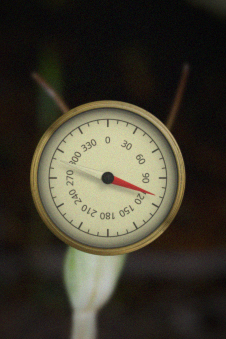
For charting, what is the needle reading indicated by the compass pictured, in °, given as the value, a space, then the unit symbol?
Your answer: 110 °
